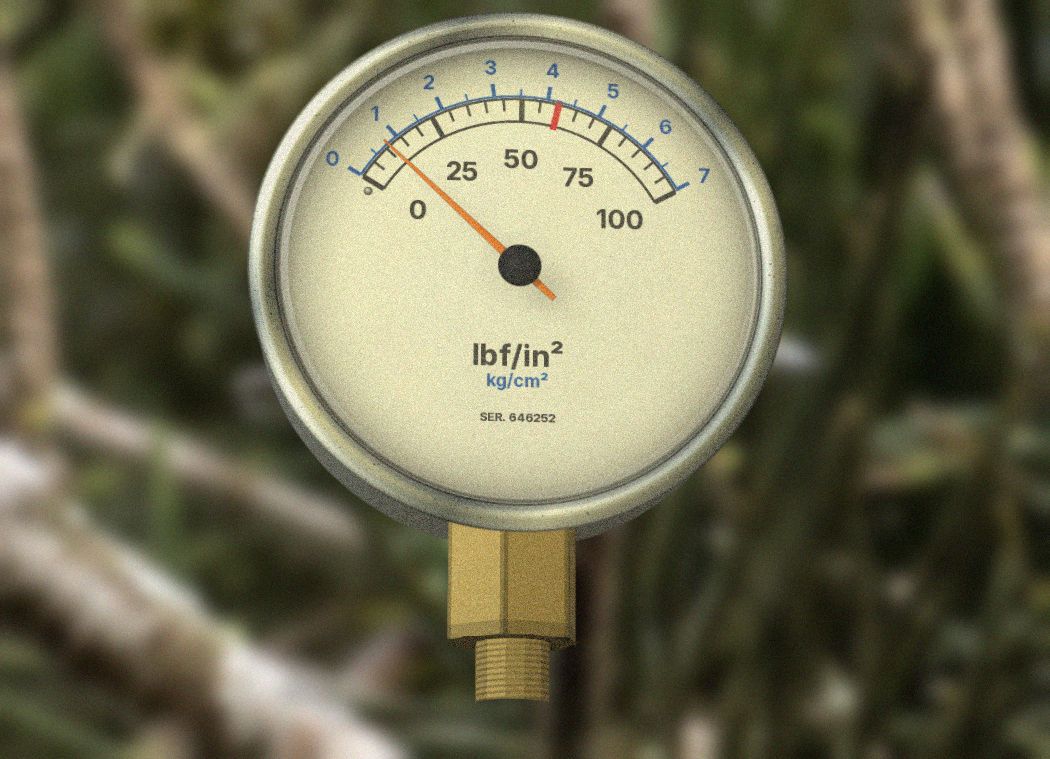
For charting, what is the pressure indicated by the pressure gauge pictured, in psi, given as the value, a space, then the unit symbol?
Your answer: 10 psi
